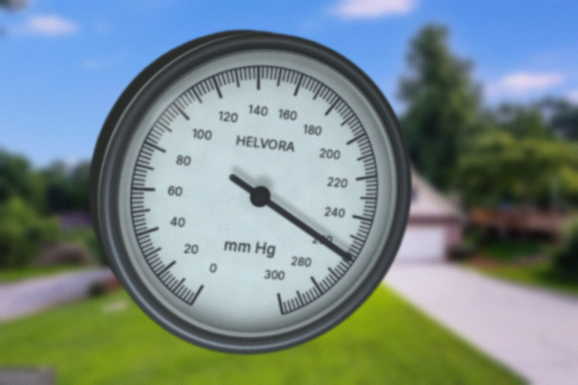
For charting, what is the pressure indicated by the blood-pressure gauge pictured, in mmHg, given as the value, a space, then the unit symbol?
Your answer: 260 mmHg
